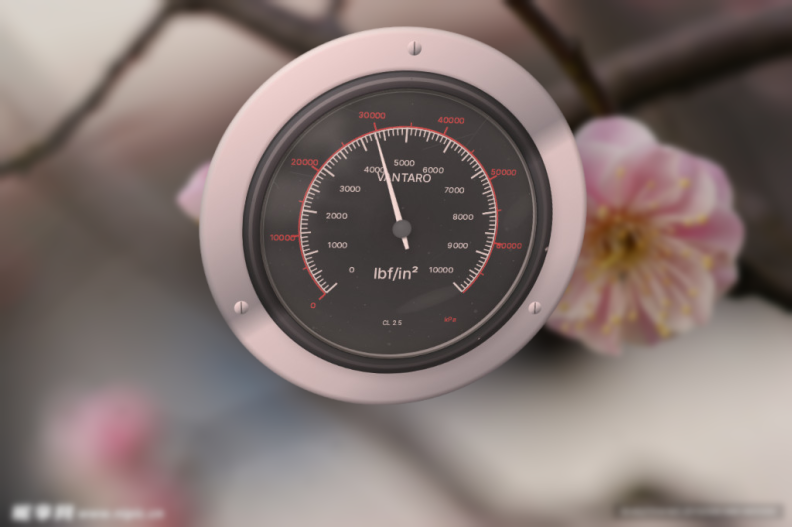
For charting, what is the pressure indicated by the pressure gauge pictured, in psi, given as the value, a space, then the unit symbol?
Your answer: 4300 psi
